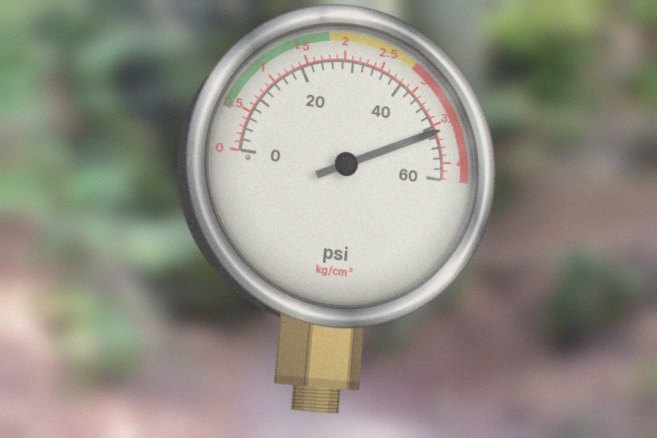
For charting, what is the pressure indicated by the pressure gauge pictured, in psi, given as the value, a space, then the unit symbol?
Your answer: 51 psi
